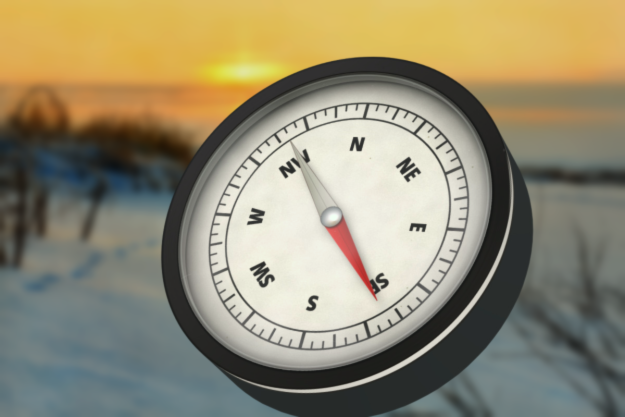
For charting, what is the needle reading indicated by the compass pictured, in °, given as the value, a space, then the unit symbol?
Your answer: 140 °
